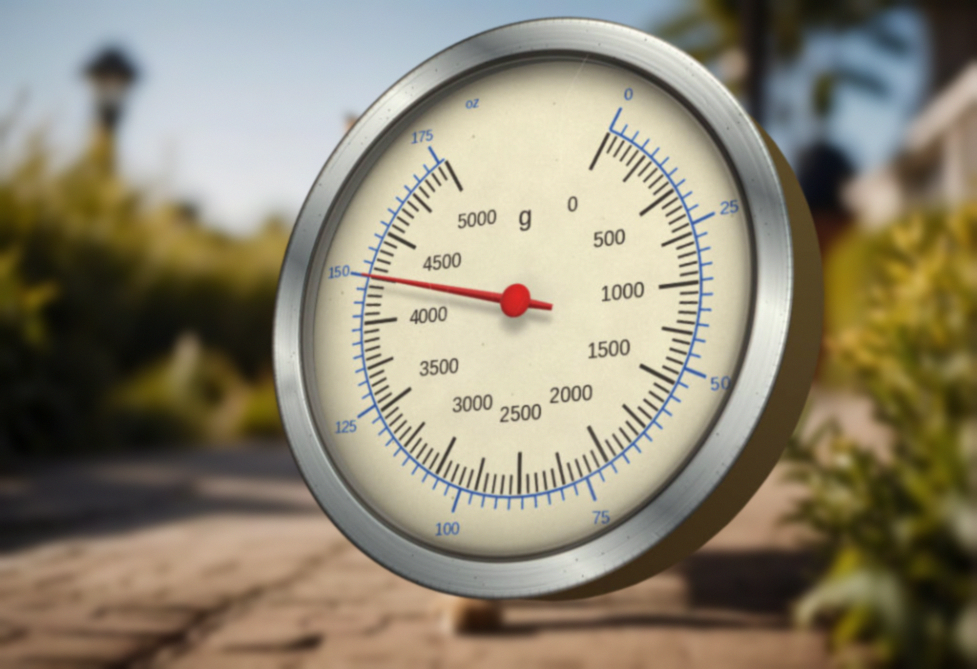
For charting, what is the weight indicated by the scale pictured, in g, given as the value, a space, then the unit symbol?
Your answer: 4250 g
